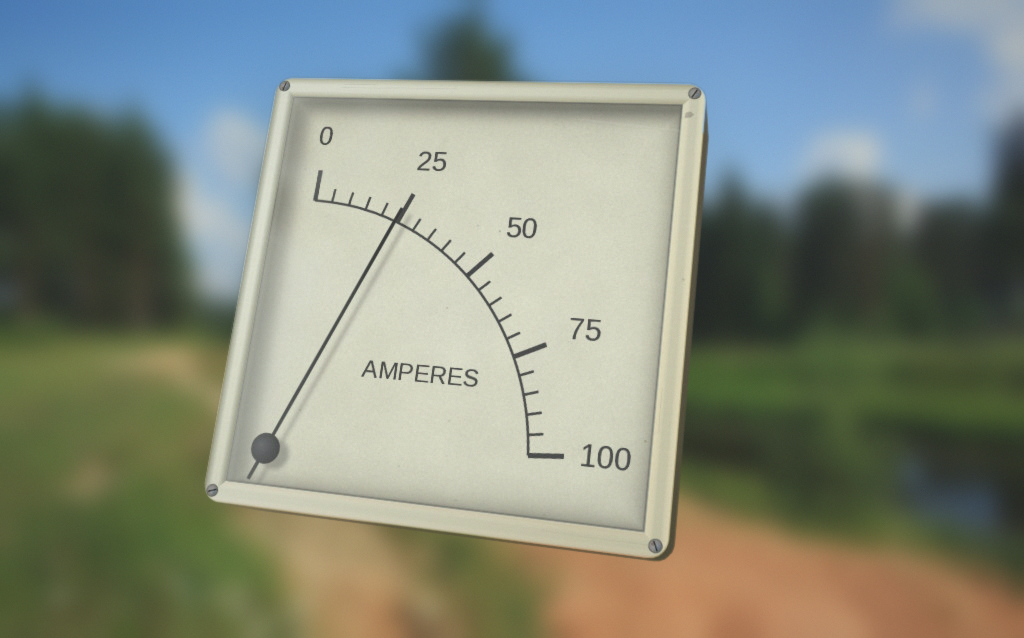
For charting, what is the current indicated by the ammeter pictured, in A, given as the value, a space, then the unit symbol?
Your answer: 25 A
